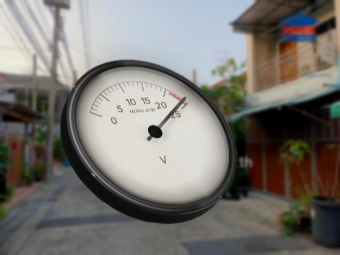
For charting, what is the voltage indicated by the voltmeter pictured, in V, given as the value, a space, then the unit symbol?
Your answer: 24 V
